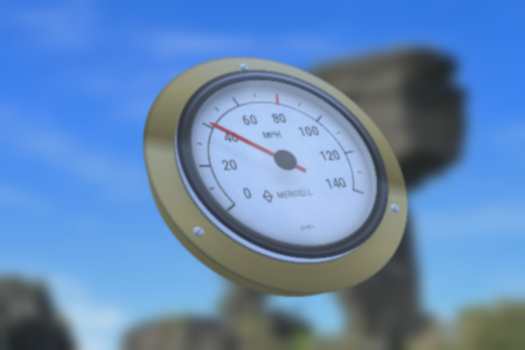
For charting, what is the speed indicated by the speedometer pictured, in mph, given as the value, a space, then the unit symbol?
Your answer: 40 mph
